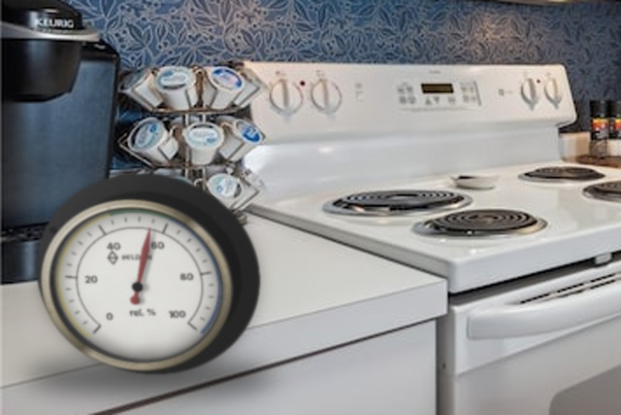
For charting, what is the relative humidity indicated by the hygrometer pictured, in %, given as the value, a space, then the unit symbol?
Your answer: 56 %
